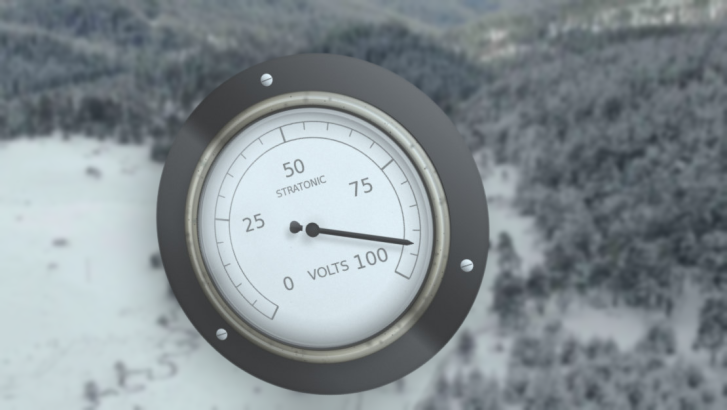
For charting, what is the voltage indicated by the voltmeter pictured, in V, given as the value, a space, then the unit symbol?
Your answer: 92.5 V
